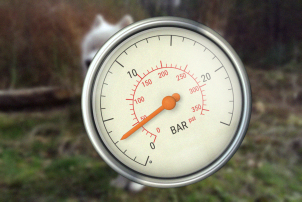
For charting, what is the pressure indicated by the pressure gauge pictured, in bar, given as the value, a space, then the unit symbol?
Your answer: 3 bar
